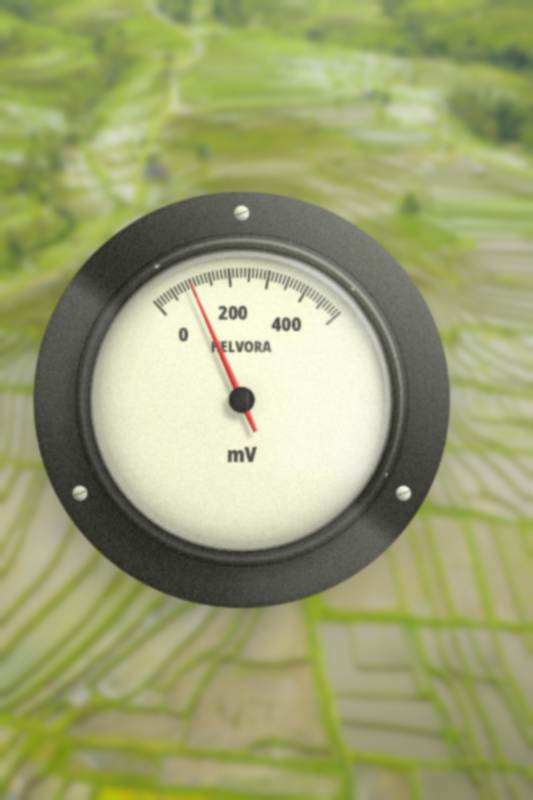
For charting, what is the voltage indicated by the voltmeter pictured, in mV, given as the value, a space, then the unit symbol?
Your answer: 100 mV
